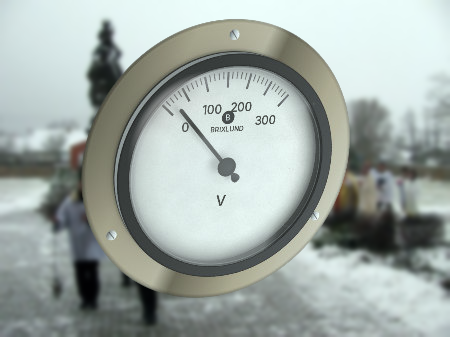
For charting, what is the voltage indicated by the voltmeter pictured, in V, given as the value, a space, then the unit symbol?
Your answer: 20 V
